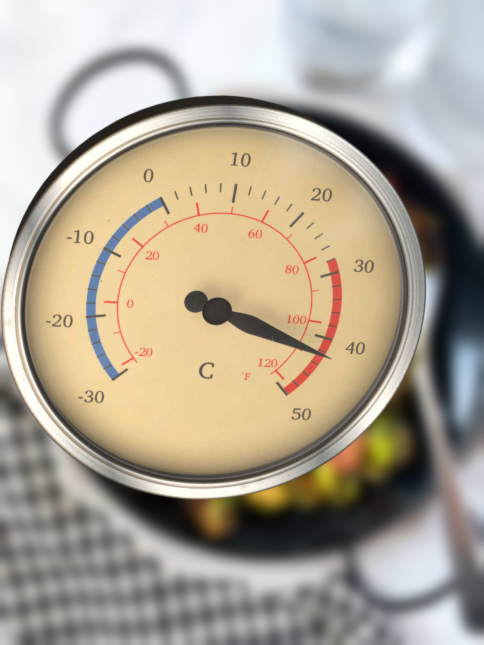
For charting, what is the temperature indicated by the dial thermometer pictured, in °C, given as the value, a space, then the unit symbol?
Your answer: 42 °C
